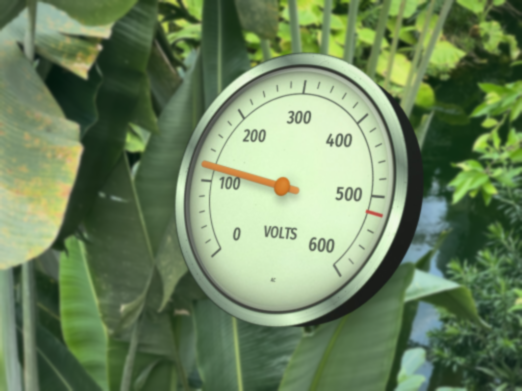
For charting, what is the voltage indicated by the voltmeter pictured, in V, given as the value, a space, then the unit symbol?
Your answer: 120 V
